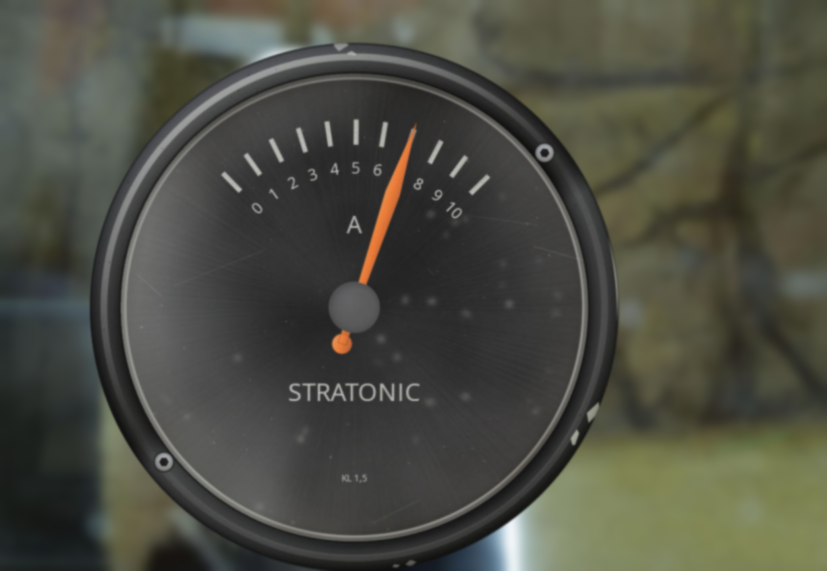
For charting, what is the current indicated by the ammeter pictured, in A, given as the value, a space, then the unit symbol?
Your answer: 7 A
